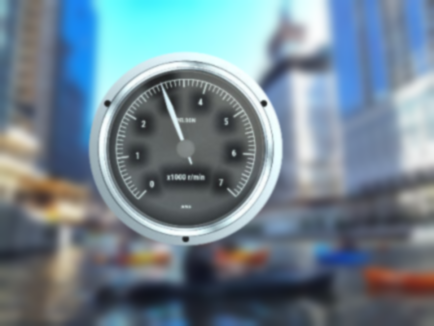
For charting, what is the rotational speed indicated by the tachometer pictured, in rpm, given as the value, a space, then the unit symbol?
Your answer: 3000 rpm
